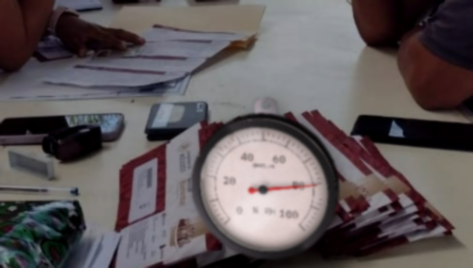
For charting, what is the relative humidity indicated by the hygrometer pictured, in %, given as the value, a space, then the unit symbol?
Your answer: 80 %
